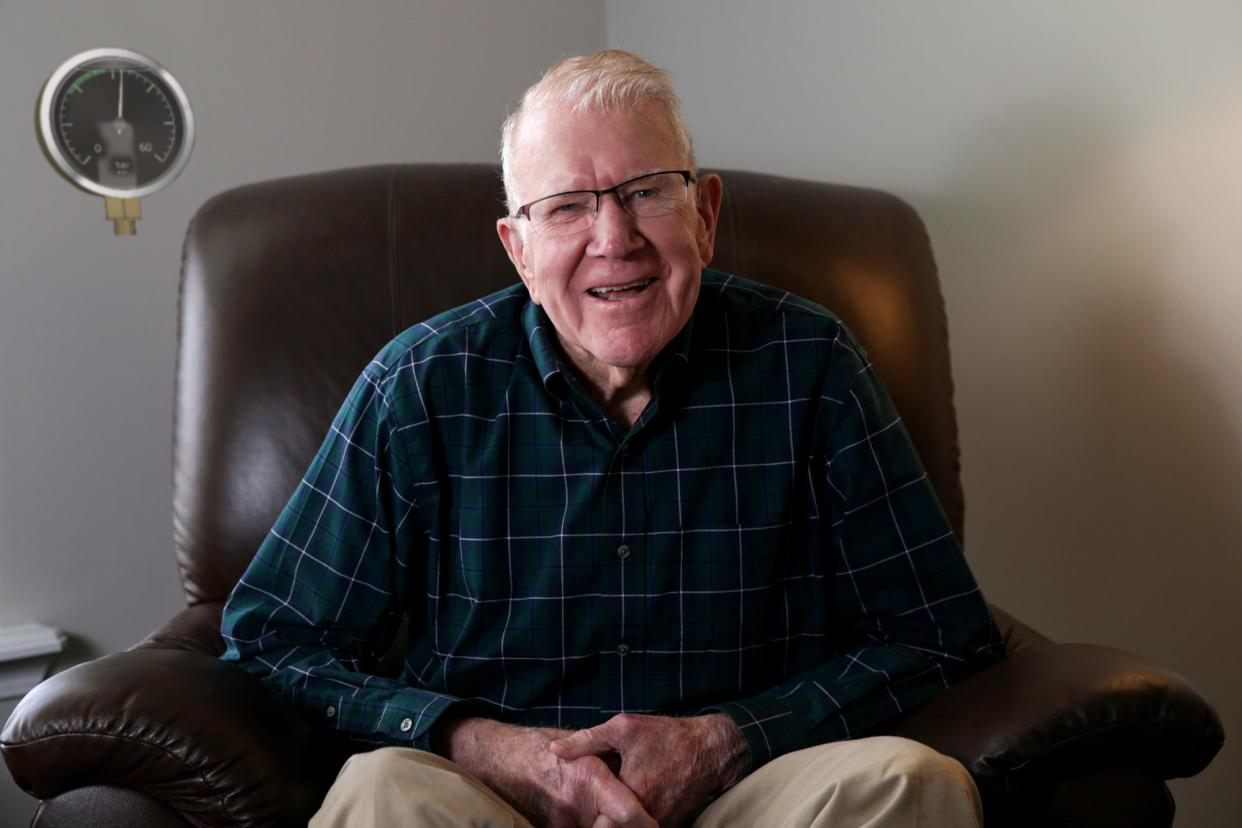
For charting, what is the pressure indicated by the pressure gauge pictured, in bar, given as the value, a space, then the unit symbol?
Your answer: 32 bar
